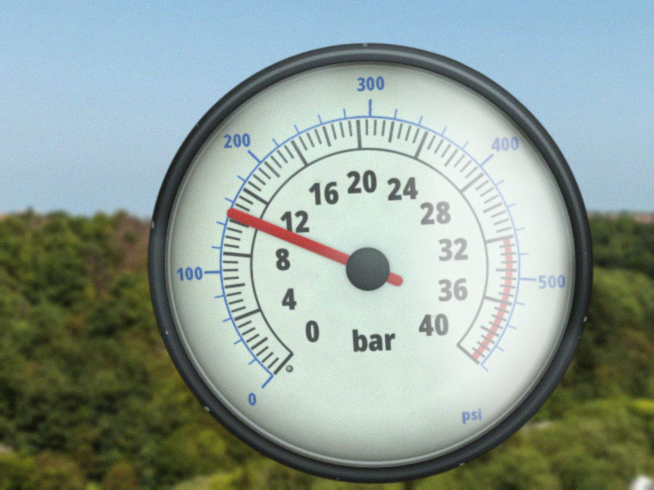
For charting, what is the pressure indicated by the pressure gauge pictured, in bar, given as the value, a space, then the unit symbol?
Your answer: 10.5 bar
